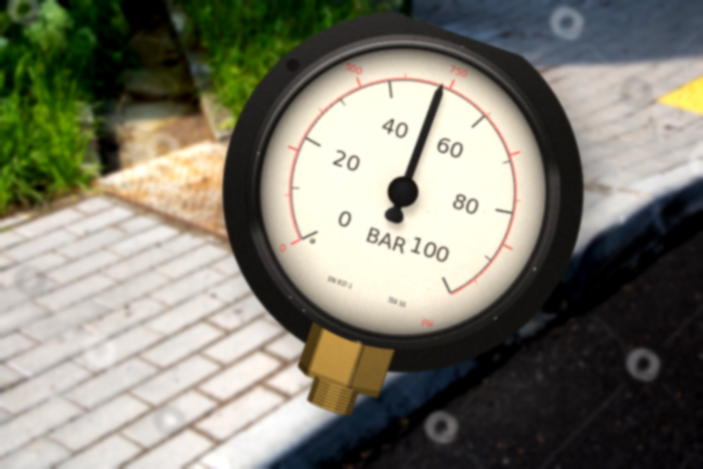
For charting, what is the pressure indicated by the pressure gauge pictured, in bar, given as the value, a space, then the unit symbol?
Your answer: 50 bar
